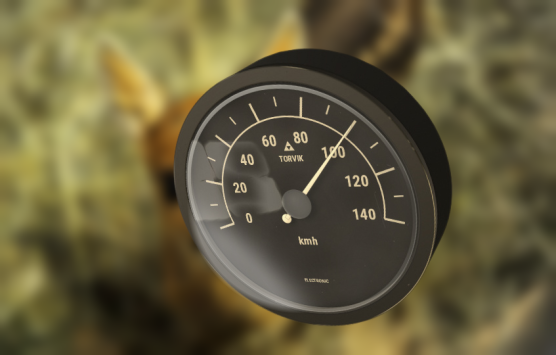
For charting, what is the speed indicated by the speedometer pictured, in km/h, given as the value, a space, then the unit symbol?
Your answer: 100 km/h
